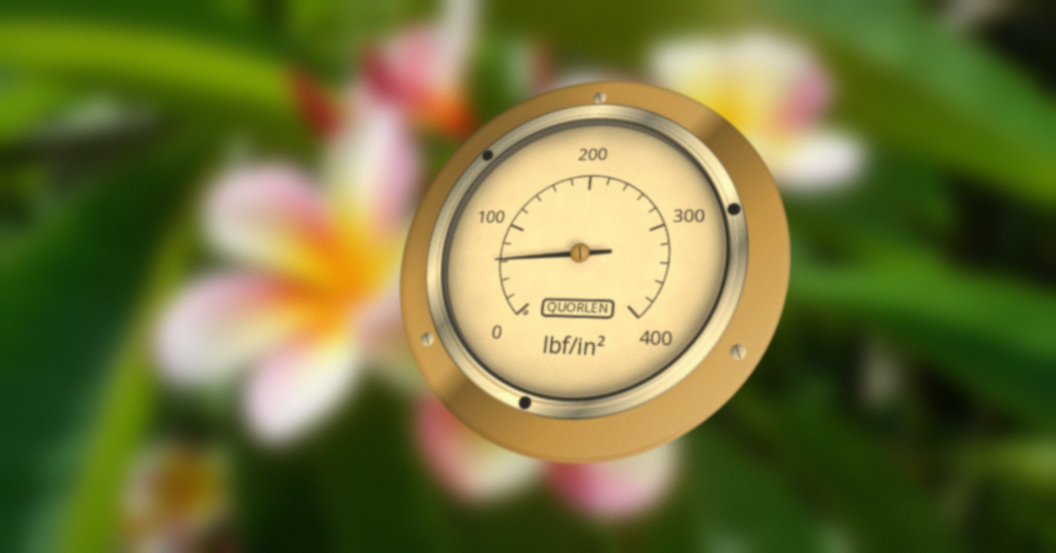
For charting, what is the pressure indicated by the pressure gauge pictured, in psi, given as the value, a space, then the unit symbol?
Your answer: 60 psi
